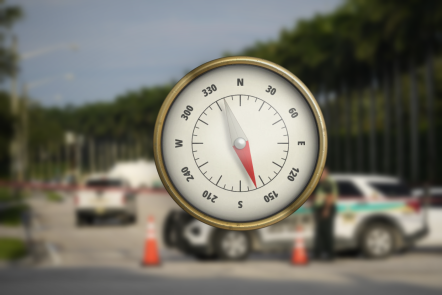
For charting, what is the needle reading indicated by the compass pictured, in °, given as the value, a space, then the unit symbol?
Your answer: 160 °
